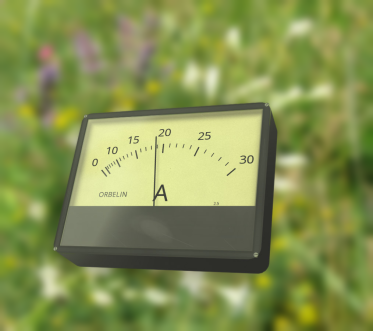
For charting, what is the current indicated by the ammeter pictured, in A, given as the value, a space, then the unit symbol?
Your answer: 19 A
